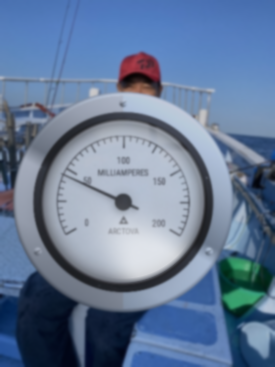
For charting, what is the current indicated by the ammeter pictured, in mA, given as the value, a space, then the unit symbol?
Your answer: 45 mA
